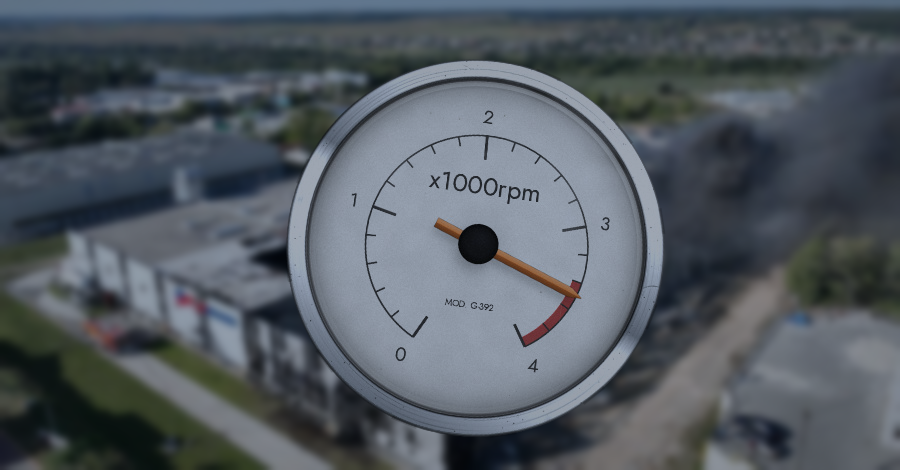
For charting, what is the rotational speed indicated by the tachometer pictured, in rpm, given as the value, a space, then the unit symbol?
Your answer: 3500 rpm
